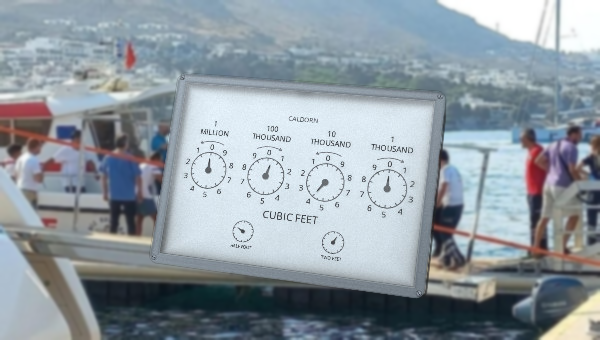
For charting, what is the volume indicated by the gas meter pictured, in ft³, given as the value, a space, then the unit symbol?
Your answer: 4000 ft³
